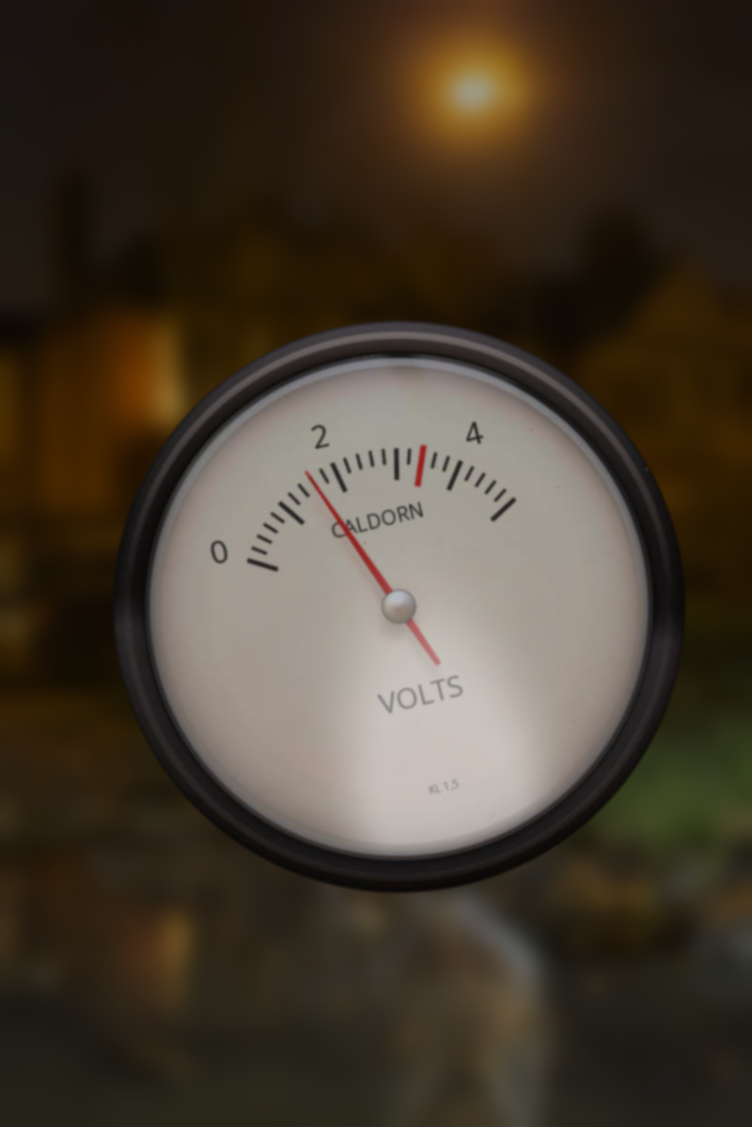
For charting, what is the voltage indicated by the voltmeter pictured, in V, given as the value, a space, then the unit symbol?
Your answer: 1.6 V
